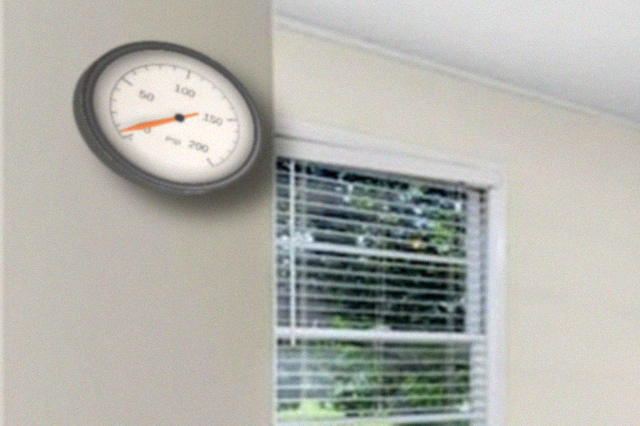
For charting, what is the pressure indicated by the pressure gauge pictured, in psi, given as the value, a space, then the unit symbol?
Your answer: 5 psi
